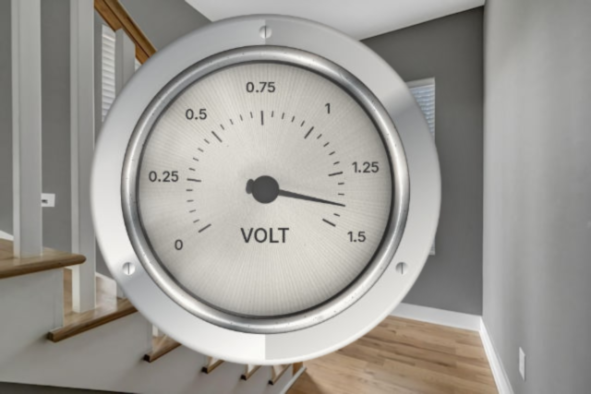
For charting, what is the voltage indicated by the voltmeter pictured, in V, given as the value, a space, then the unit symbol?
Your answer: 1.4 V
